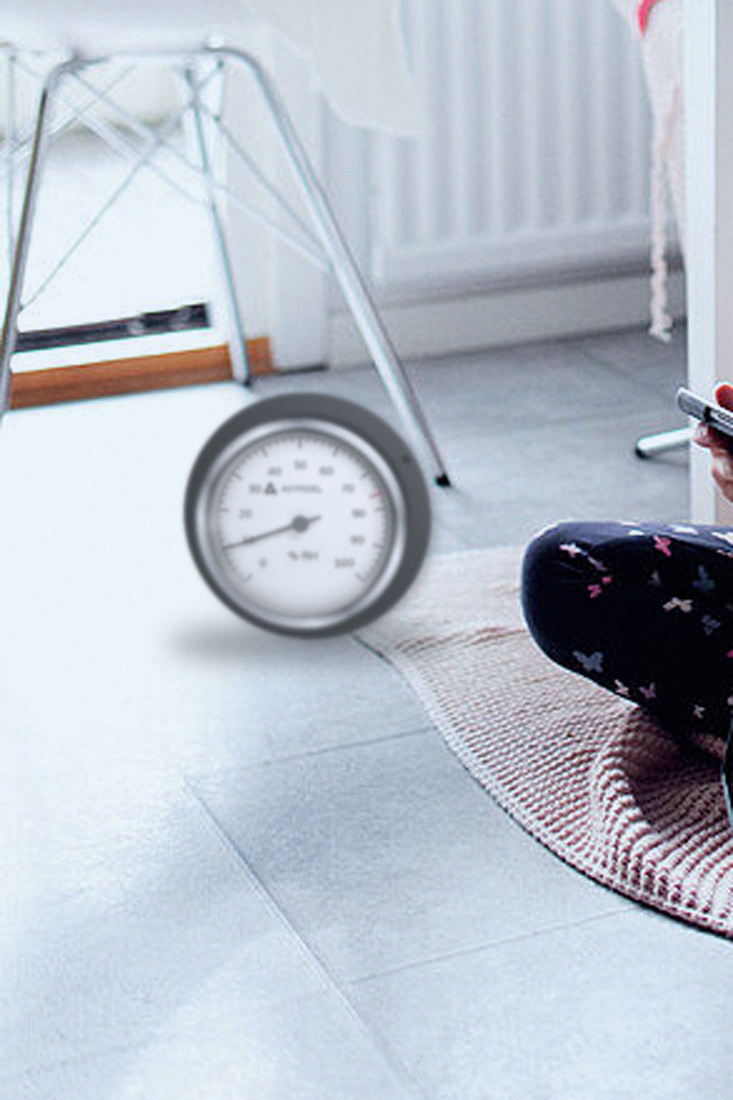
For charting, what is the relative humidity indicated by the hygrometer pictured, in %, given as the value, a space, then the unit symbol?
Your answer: 10 %
